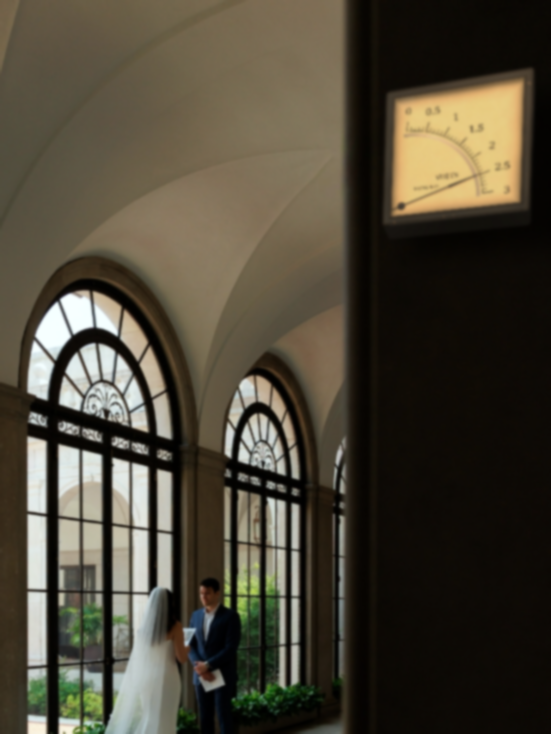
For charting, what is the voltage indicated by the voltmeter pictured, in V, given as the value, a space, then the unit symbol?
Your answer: 2.5 V
